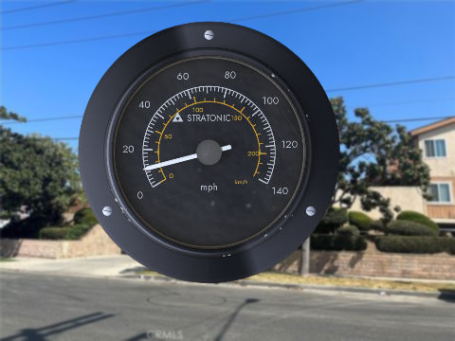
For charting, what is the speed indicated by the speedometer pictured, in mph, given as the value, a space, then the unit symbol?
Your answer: 10 mph
